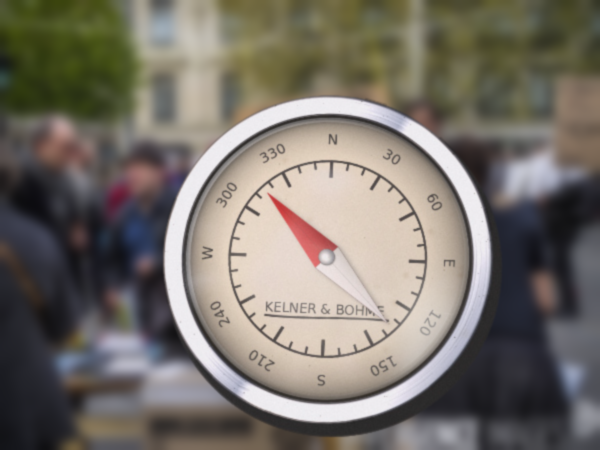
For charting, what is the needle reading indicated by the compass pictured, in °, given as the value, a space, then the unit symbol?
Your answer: 315 °
